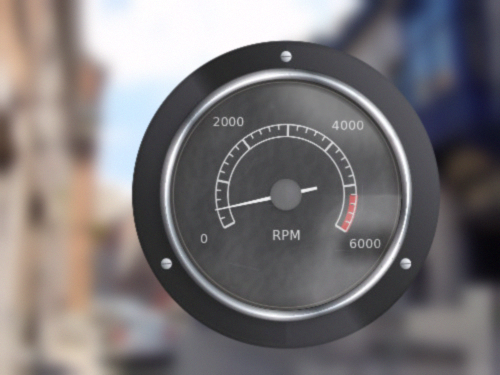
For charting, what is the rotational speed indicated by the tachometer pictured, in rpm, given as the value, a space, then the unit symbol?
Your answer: 400 rpm
